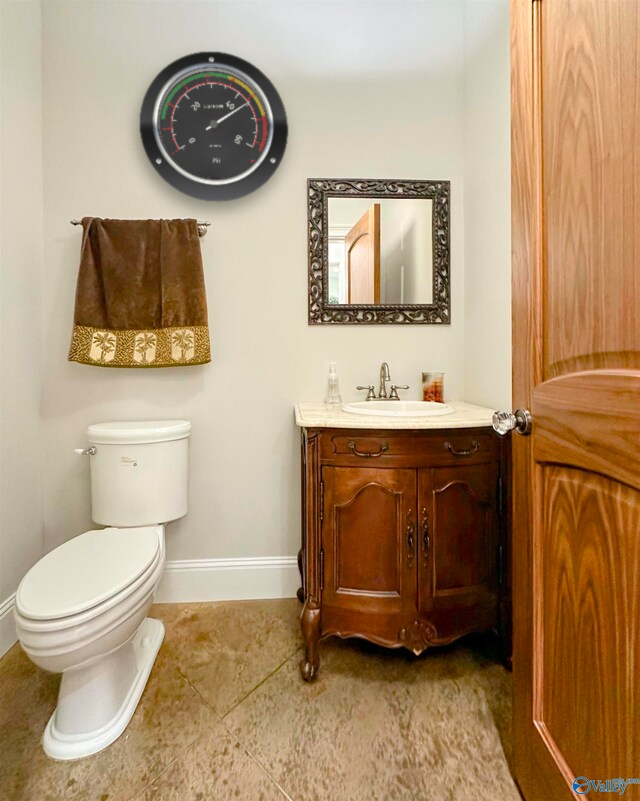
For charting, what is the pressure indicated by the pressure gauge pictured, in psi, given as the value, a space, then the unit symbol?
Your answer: 45 psi
